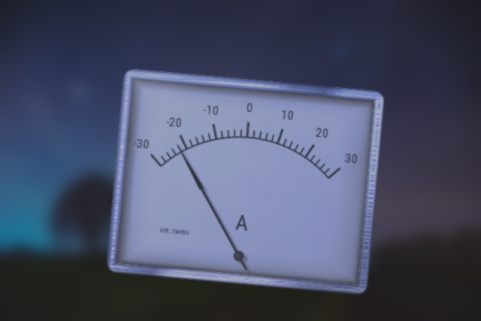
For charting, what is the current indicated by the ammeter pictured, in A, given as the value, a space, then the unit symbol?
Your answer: -22 A
